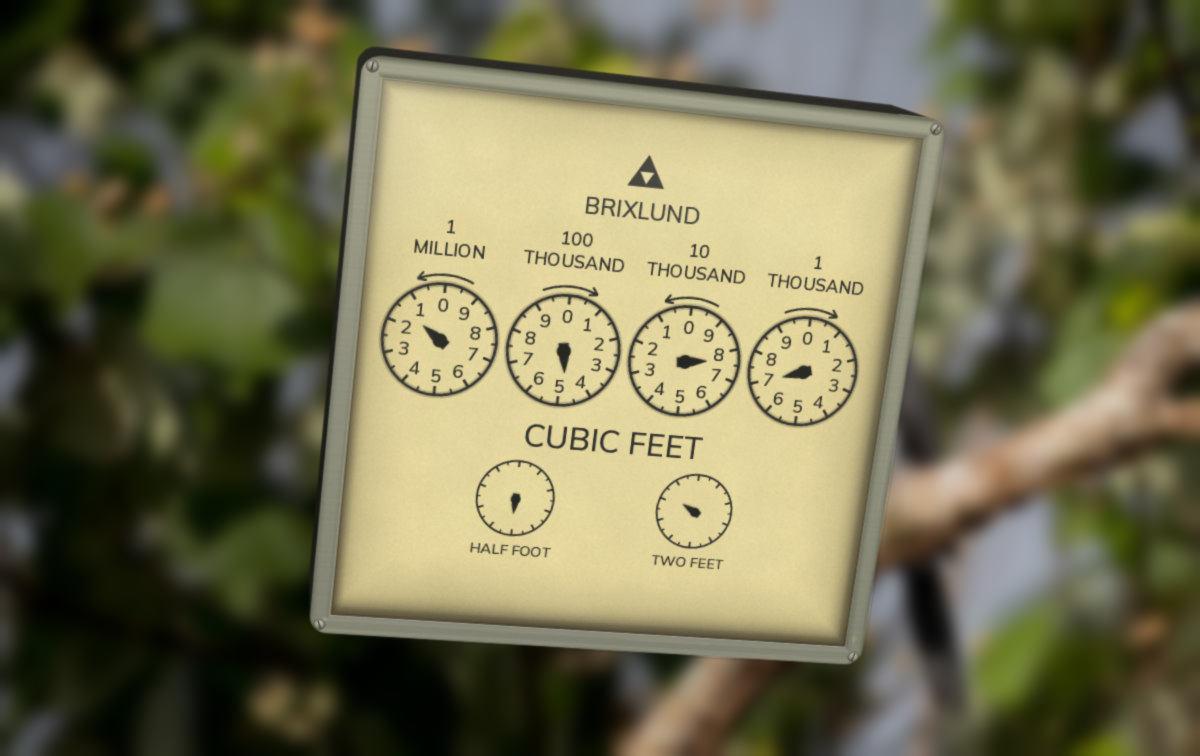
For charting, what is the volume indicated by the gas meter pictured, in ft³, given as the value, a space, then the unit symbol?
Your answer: 147700 ft³
